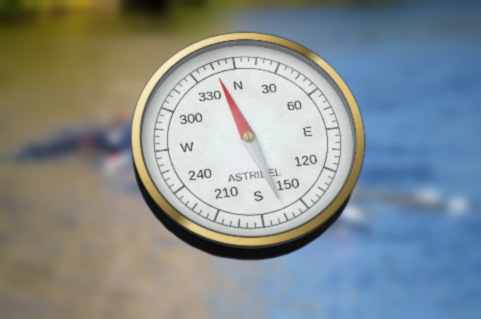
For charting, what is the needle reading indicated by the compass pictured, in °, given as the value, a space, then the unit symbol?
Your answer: 345 °
